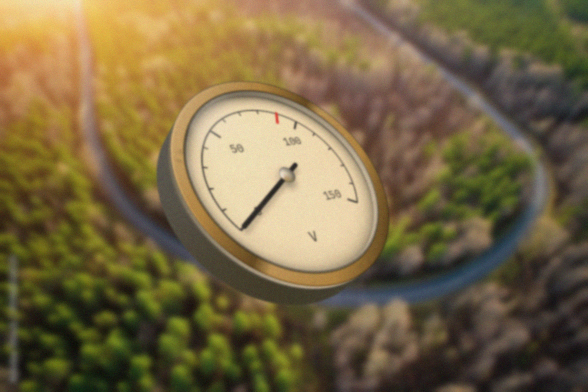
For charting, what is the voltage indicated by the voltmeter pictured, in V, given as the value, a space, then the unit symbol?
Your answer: 0 V
